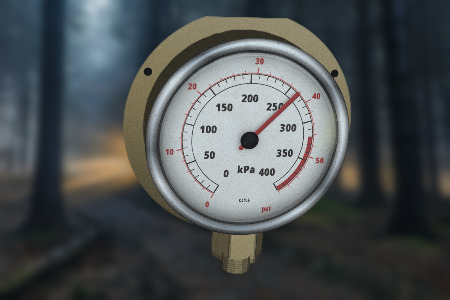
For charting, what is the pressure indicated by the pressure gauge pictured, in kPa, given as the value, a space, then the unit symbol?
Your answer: 260 kPa
